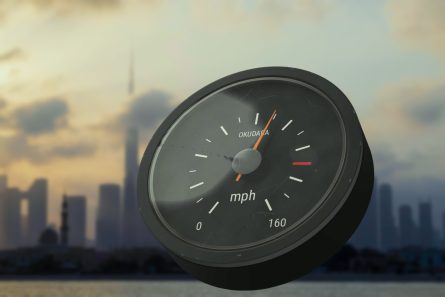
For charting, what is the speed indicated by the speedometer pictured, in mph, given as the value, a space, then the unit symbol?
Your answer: 90 mph
